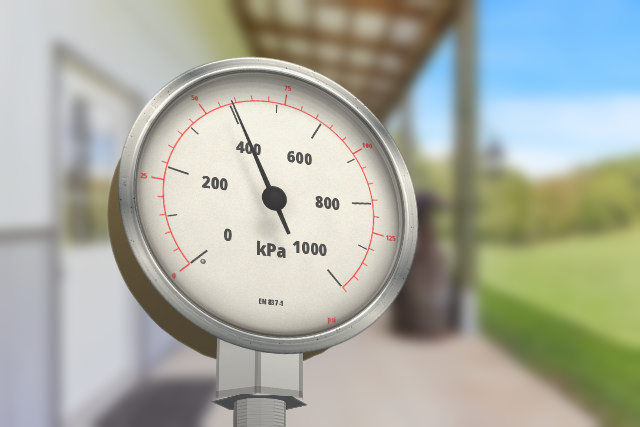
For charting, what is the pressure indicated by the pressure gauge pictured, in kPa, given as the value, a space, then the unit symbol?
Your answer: 400 kPa
